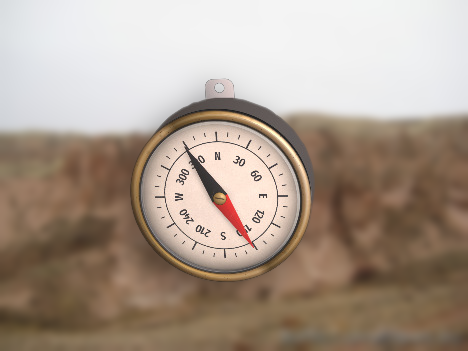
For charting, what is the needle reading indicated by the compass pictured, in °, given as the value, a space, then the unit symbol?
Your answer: 150 °
